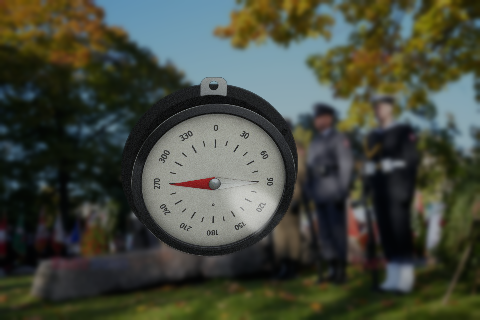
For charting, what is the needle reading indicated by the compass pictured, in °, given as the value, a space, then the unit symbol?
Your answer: 270 °
